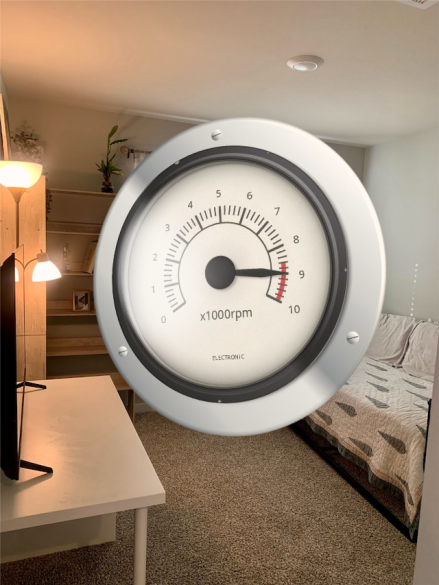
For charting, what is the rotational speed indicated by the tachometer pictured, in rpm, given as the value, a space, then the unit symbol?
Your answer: 9000 rpm
